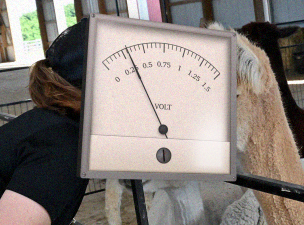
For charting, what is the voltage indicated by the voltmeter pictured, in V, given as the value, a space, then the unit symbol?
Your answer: 0.3 V
